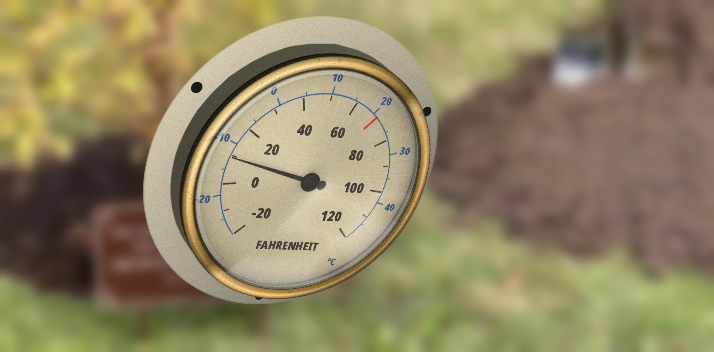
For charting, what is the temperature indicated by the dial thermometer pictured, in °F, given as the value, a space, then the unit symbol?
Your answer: 10 °F
